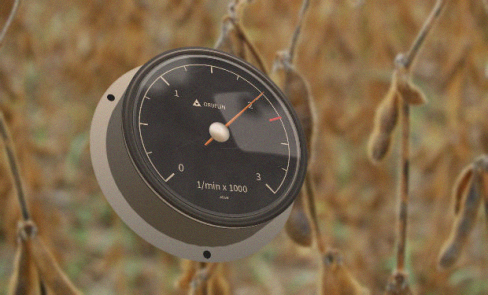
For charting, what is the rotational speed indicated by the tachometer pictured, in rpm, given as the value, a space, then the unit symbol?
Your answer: 2000 rpm
